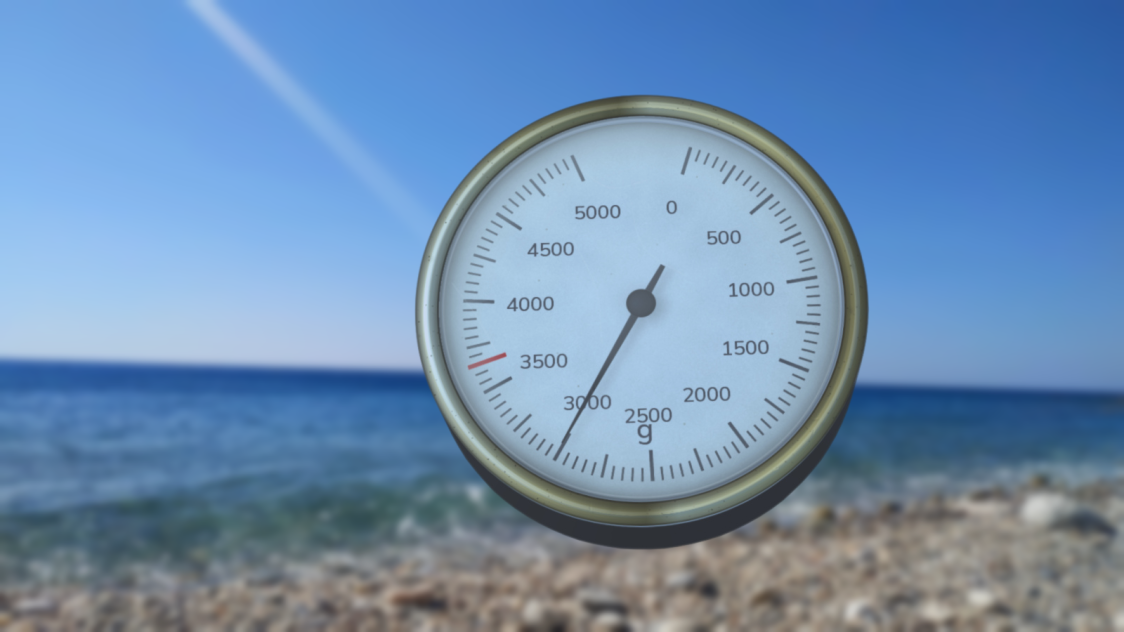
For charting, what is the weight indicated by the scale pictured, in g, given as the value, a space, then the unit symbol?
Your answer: 3000 g
